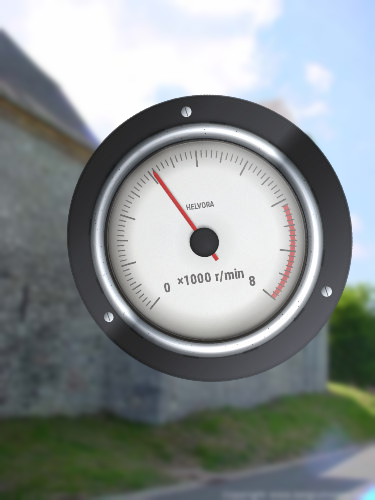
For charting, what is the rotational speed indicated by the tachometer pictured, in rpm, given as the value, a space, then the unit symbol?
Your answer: 3100 rpm
